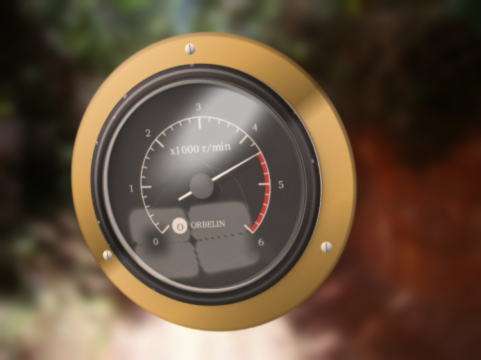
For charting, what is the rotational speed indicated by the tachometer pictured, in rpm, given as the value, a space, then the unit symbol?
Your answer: 4400 rpm
